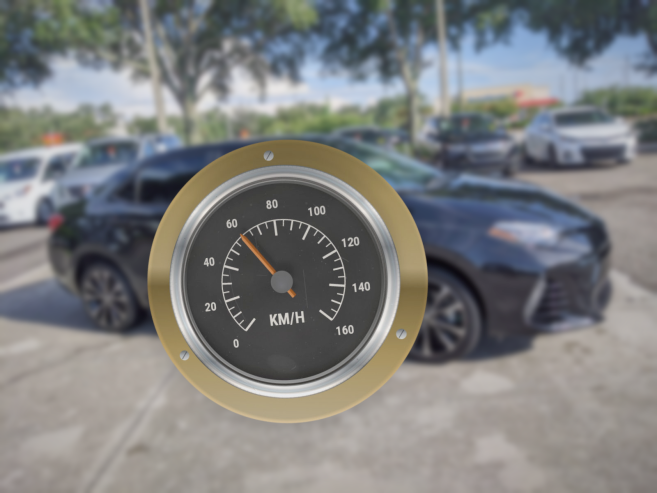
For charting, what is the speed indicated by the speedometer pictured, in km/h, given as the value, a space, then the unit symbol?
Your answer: 60 km/h
